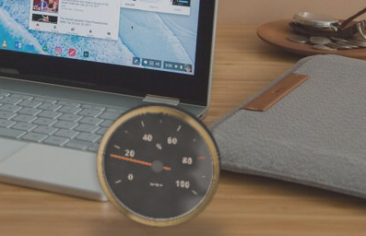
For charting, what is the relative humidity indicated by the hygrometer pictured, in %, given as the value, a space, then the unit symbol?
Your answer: 15 %
